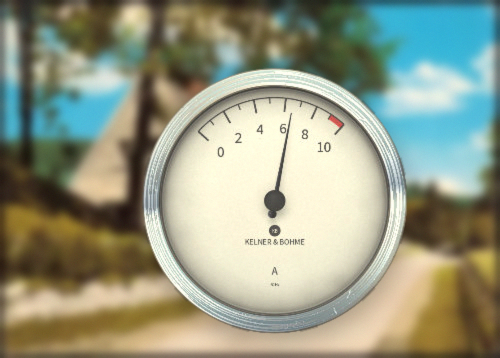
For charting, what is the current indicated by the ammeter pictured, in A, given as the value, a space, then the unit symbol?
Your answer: 6.5 A
